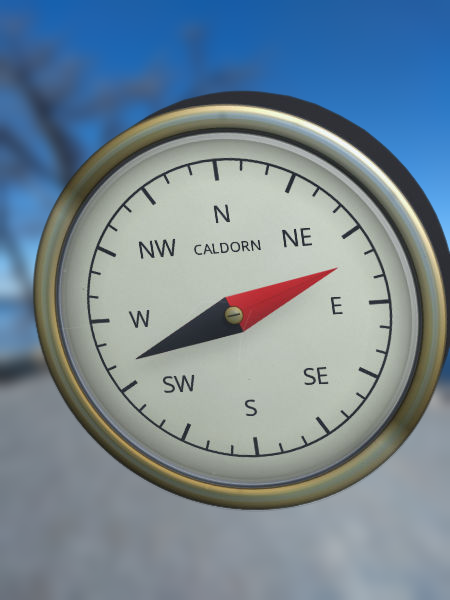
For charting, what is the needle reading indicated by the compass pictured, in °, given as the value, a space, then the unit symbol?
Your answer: 70 °
